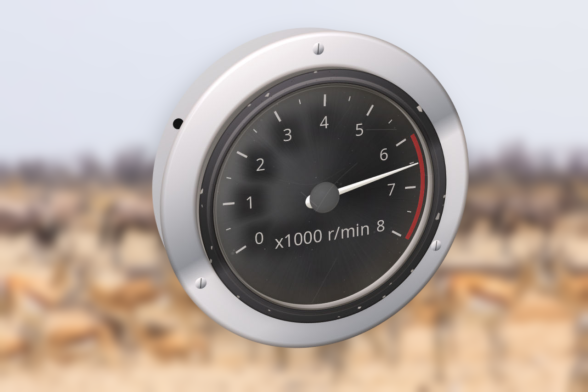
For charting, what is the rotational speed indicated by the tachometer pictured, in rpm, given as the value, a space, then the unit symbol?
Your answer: 6500 rpm
